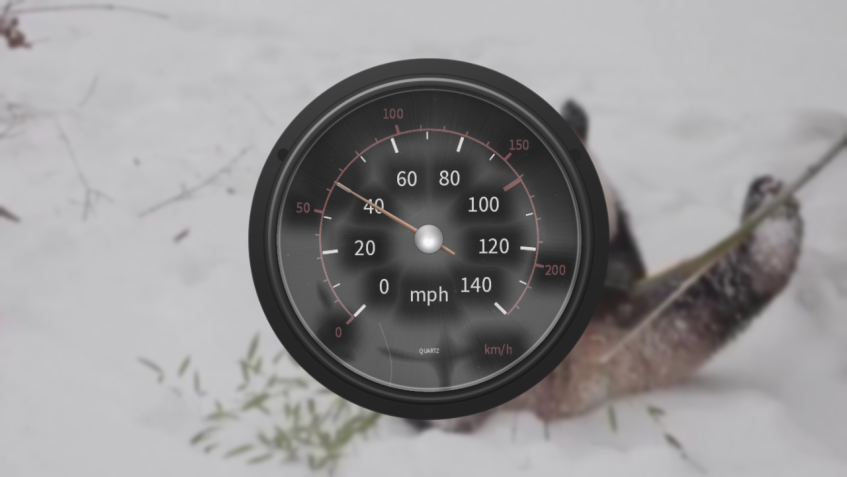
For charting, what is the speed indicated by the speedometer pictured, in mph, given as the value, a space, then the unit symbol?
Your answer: 40 mph
